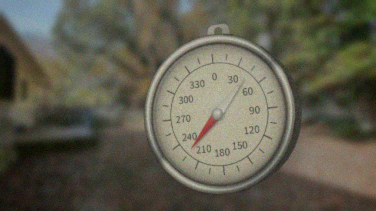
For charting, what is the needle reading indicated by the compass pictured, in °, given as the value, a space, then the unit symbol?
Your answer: 225 °
